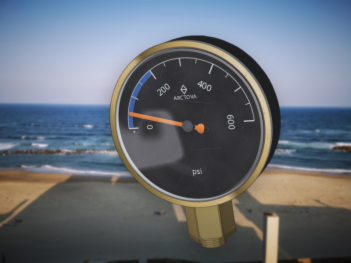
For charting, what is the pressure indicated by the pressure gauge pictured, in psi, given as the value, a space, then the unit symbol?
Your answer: 50 psi
